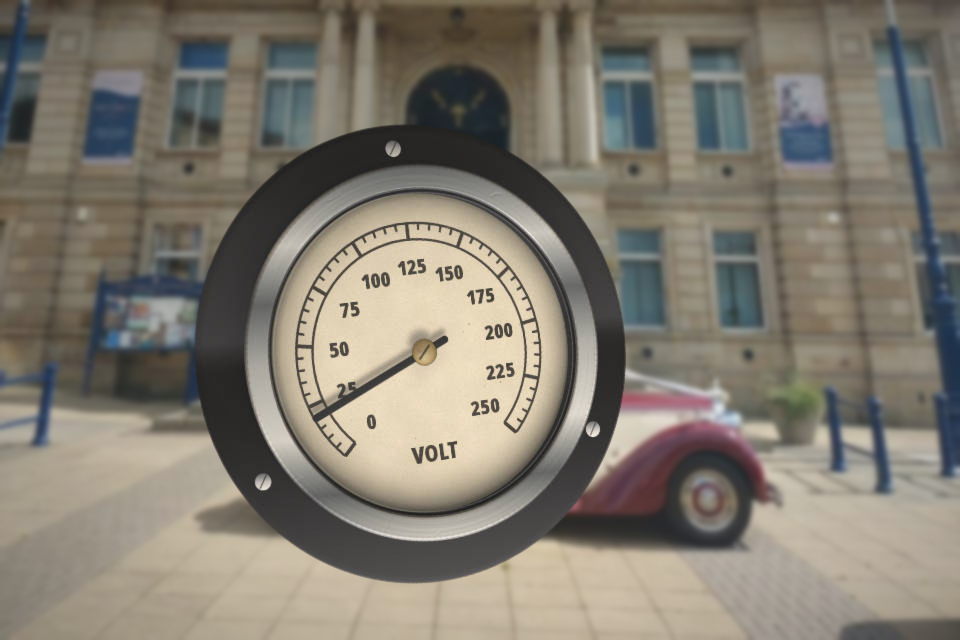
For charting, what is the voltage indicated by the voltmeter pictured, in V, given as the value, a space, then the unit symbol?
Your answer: 20 V
